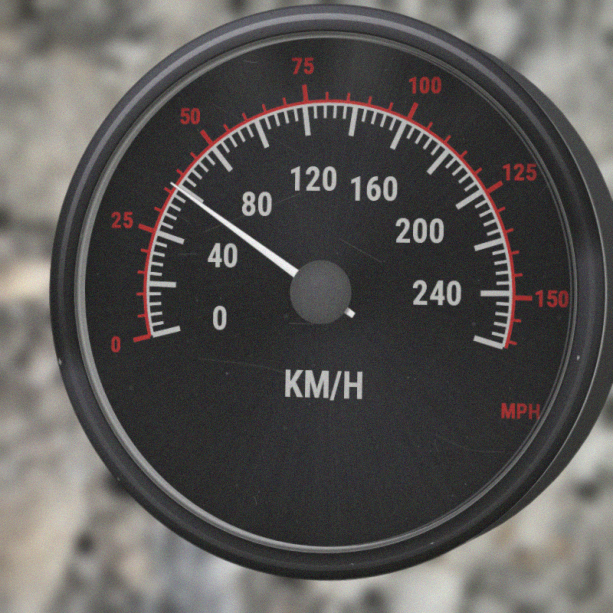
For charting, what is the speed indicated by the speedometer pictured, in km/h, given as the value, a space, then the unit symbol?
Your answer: 60 km/h
